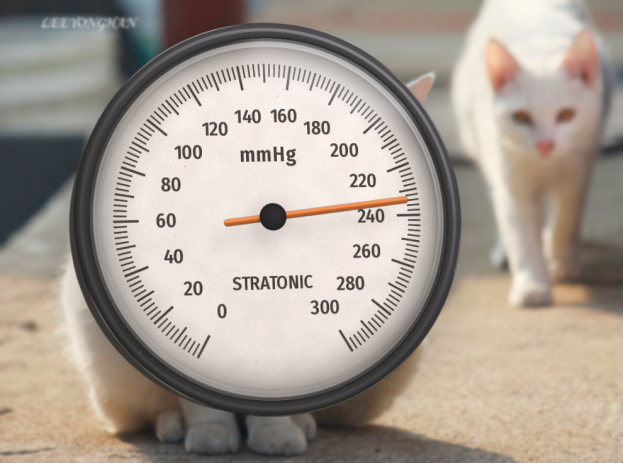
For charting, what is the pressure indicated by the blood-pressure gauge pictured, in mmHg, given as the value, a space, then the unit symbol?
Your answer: 234 mmHg
